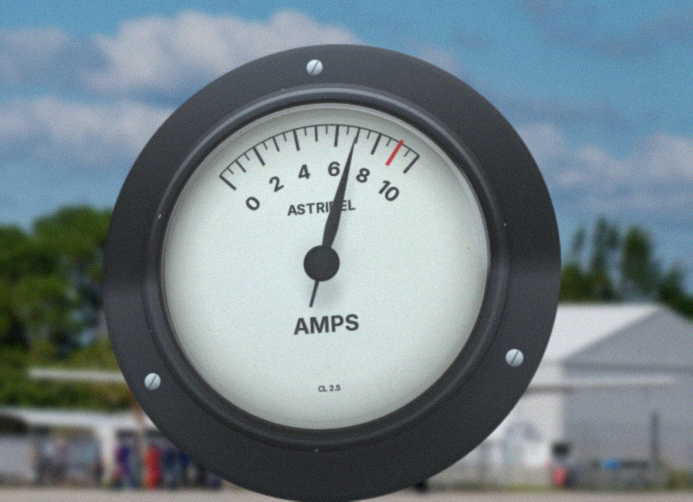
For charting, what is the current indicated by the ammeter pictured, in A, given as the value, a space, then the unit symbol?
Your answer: 7 A
